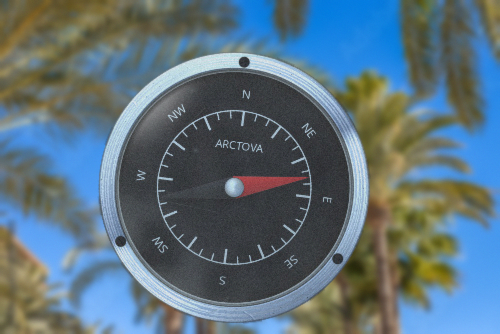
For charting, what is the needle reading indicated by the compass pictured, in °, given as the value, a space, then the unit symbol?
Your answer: 75 °
